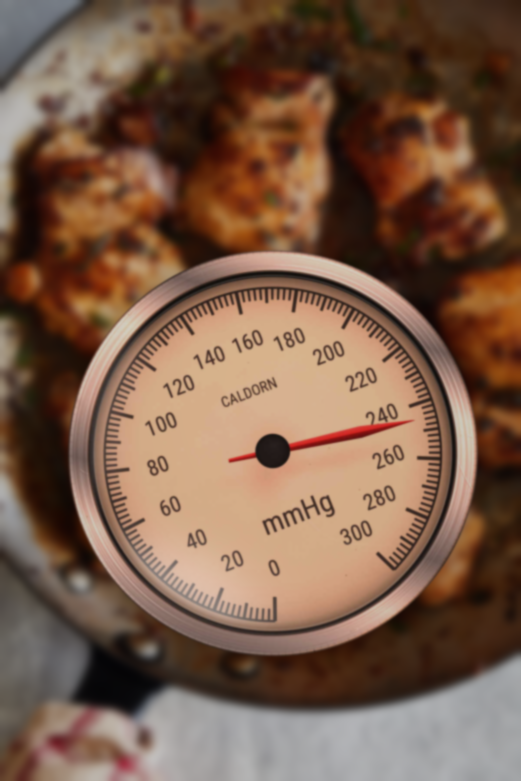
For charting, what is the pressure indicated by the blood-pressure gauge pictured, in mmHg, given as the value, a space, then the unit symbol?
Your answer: 246 mmHg
